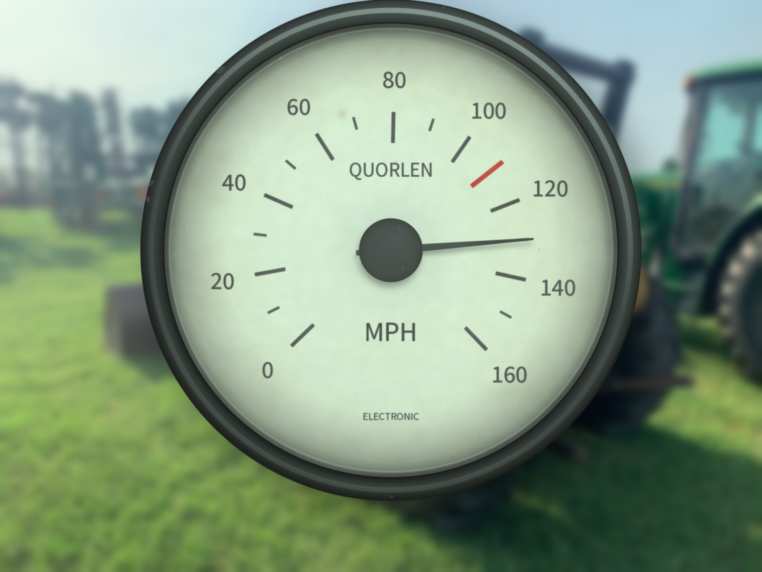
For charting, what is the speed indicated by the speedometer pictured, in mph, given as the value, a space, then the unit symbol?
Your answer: 130 mph
